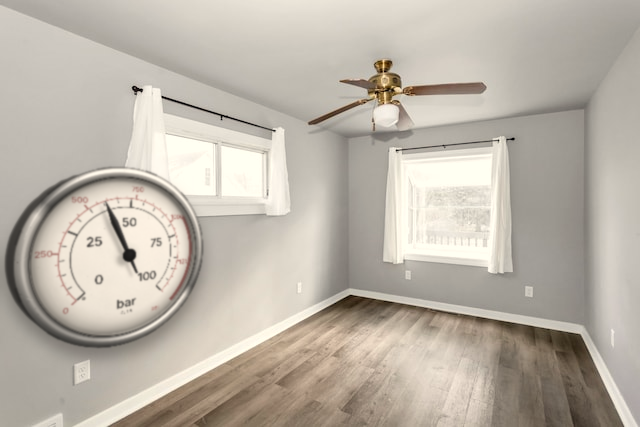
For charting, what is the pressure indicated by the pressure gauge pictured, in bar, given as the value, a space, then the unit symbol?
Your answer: 40 bar
